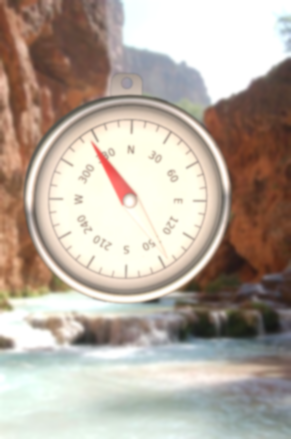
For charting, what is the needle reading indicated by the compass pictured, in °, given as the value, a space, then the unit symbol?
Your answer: 325 °
